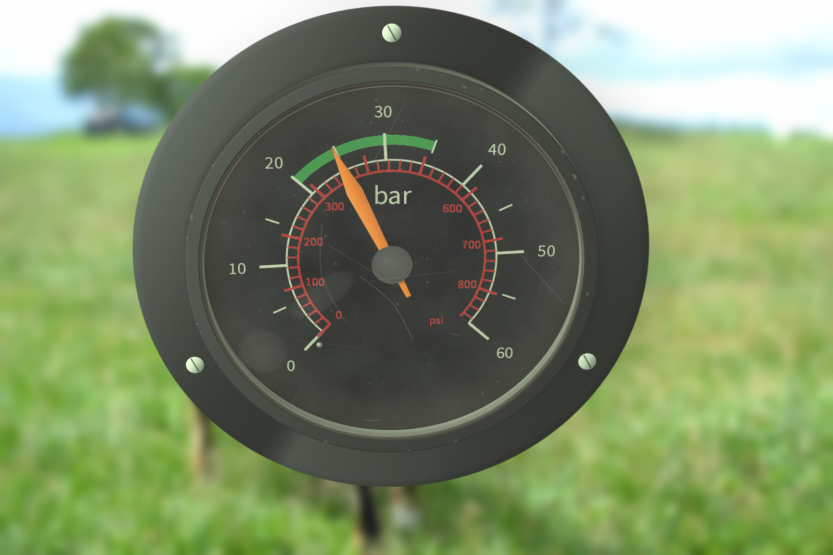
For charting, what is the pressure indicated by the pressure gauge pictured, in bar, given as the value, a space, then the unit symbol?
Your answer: 25 bar
